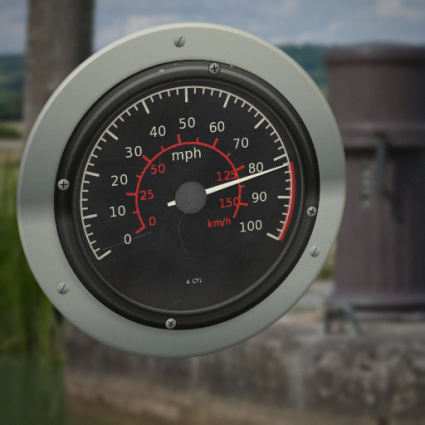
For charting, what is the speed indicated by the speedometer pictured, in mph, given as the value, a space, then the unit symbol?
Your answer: 82 mph
